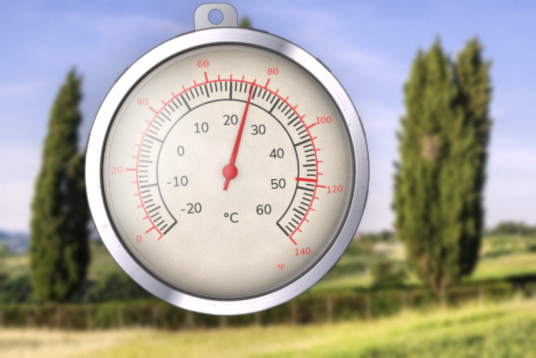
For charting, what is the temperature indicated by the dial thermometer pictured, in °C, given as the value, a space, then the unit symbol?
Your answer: 24 °C
